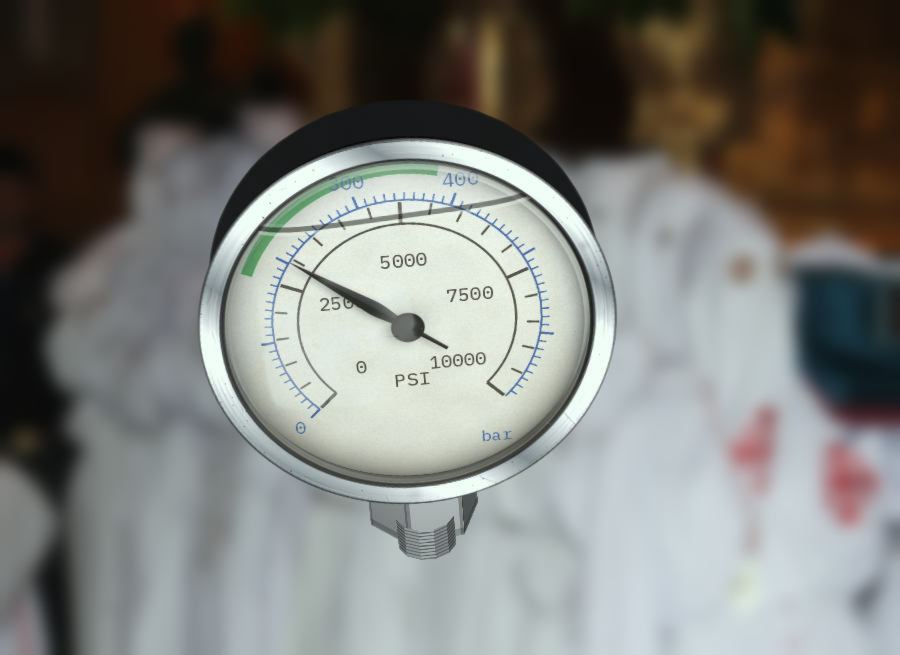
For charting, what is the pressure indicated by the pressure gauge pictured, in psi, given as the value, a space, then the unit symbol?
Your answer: 3000 psi
